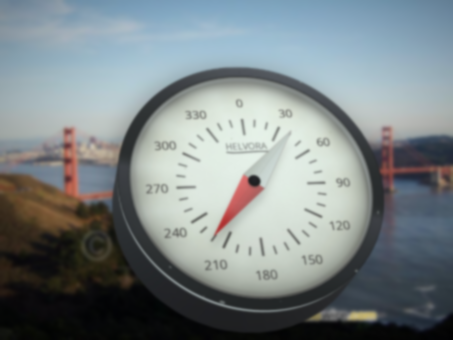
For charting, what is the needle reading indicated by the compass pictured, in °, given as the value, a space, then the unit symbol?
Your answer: 220 °
